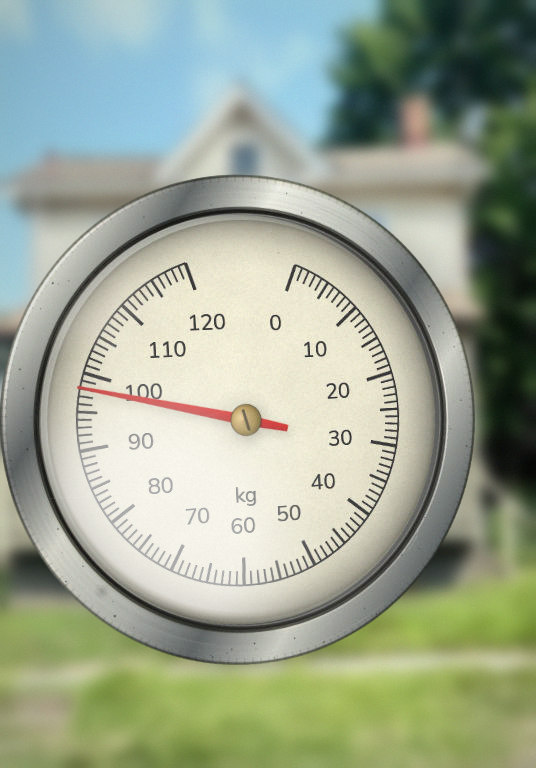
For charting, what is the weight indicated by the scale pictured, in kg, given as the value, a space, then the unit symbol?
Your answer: 98 kg
